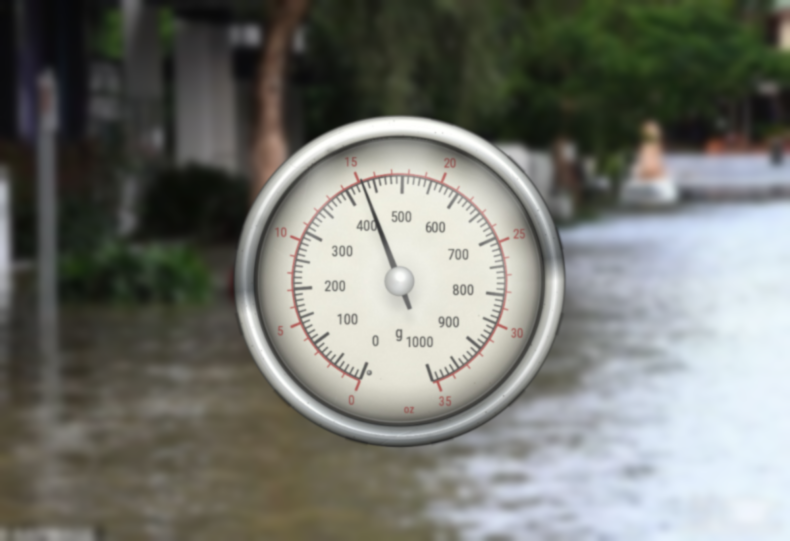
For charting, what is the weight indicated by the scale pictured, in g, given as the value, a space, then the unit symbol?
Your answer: 430 g
